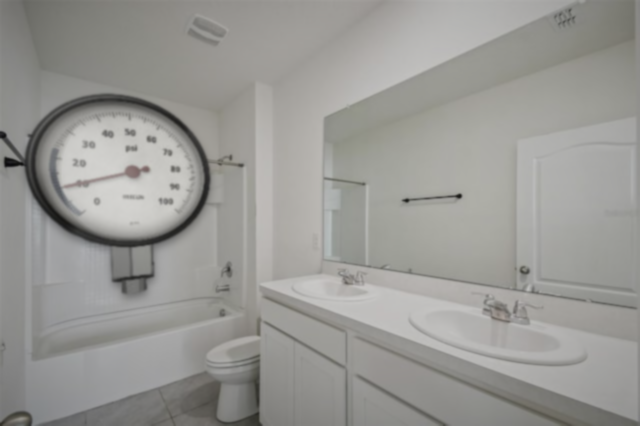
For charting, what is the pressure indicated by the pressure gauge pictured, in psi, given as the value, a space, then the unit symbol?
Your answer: 10 psi
